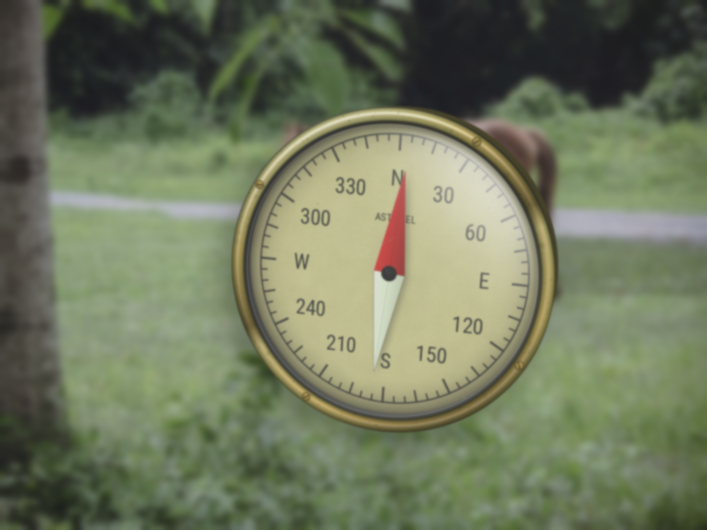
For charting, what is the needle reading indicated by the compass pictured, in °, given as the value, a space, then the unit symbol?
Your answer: 5 °
